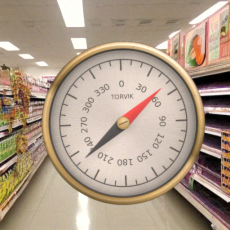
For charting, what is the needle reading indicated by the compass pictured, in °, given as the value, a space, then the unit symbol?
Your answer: 50 °
